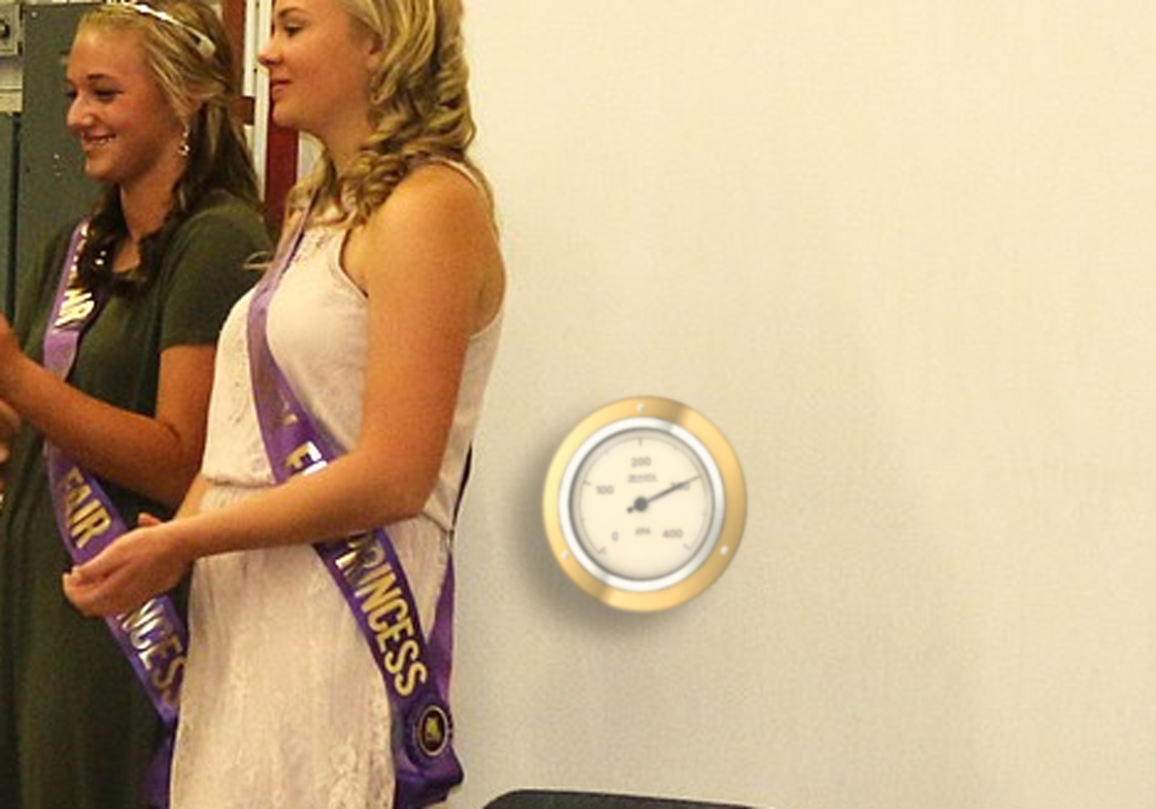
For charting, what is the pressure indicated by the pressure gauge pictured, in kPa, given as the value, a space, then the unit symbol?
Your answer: 300 kPa
